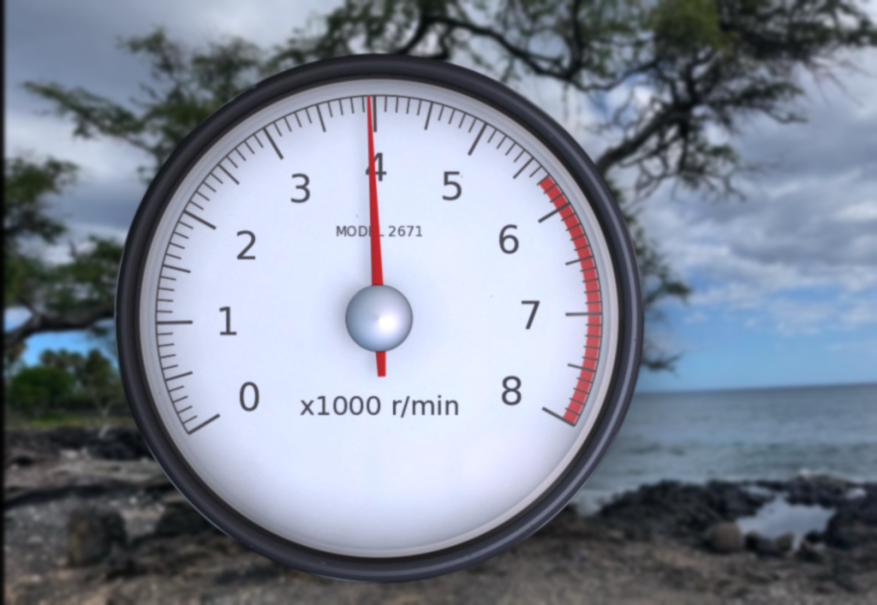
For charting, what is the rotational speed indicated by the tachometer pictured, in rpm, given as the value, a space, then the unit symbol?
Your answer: 3950 rpm
